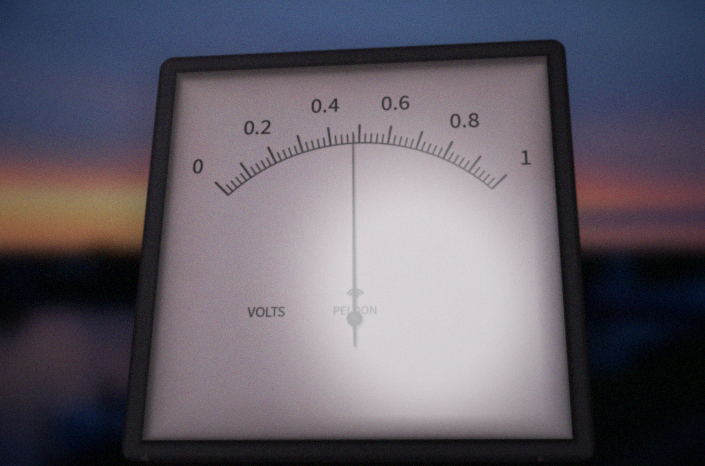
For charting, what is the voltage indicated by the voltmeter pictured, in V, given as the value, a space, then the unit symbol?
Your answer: 0.48 V
